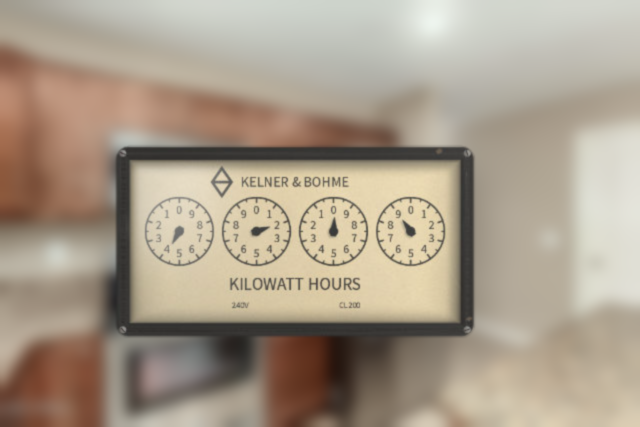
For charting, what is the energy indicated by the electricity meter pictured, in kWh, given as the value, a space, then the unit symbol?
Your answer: 4199 kWh
